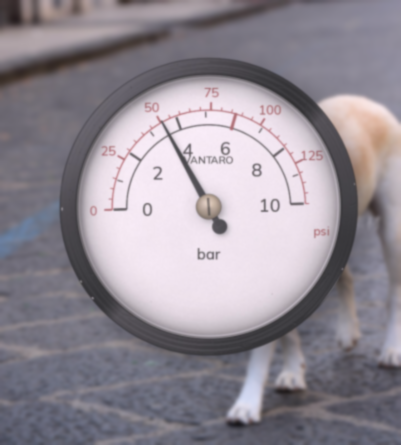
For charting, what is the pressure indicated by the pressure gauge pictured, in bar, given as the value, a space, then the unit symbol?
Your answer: 3.5 bar
